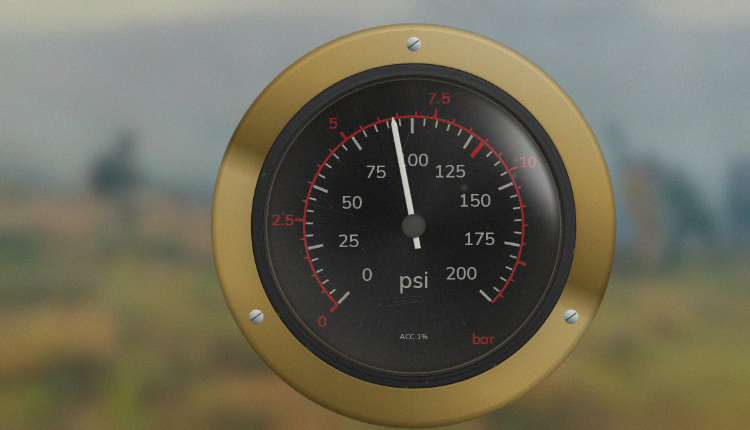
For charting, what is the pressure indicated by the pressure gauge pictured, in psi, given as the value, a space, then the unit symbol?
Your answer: 92.5 psi
